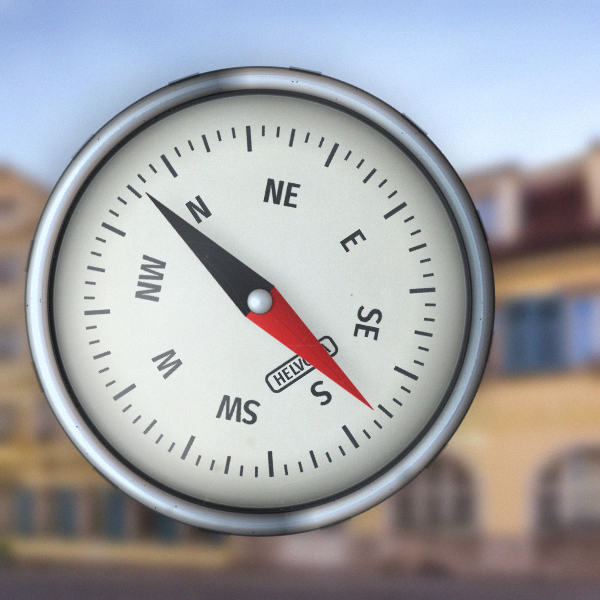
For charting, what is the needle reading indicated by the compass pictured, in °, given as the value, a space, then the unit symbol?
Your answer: 167.5 °
